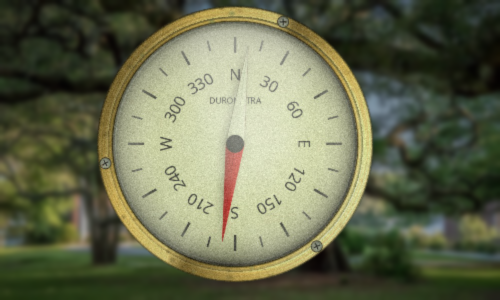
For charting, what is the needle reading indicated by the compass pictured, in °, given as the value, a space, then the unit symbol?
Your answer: 187.5 °
